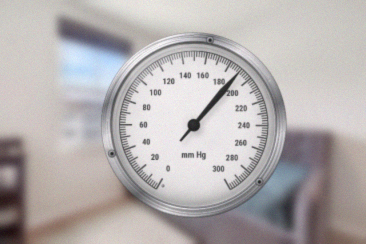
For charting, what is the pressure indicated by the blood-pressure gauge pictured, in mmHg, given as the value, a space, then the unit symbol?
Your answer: 190 mmHg
